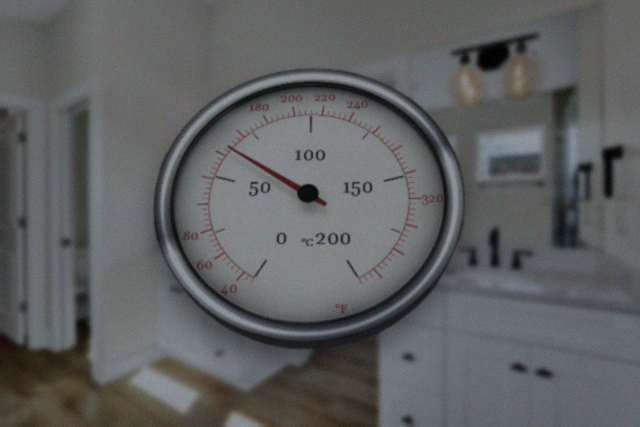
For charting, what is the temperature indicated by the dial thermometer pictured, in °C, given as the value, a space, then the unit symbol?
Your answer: 62.5 °C
